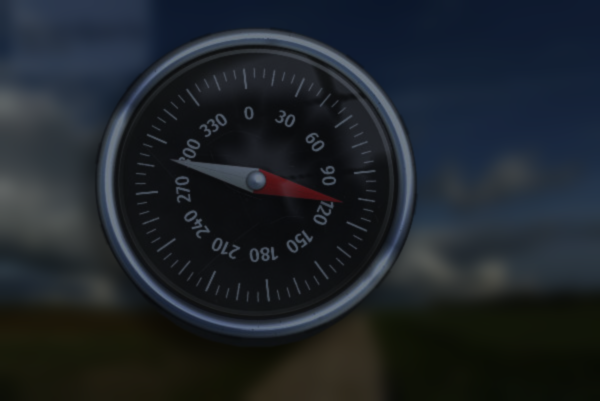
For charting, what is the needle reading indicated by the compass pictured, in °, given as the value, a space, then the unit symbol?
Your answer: 110 °
